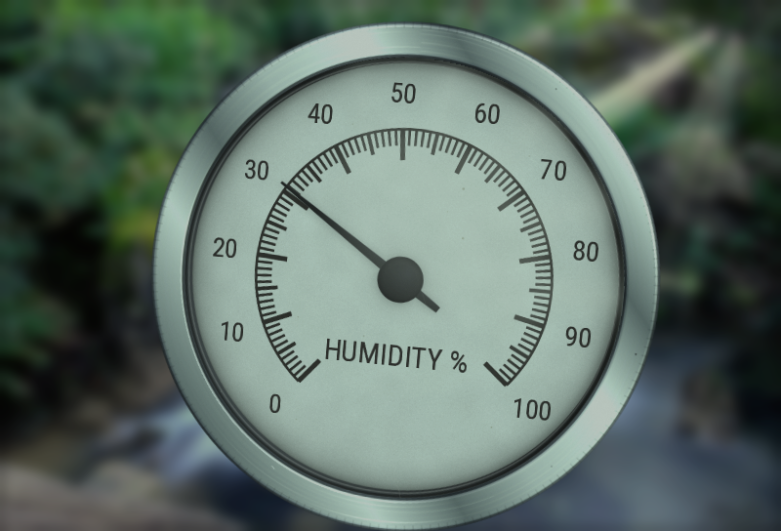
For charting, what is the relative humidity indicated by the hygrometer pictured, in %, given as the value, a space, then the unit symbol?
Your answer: 31 %
